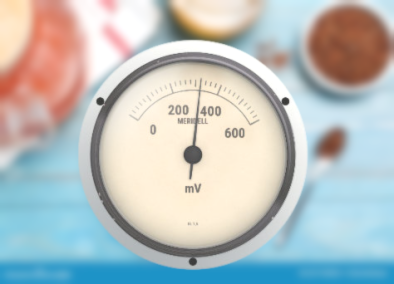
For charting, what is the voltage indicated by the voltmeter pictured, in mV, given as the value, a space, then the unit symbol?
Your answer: 320 mV
